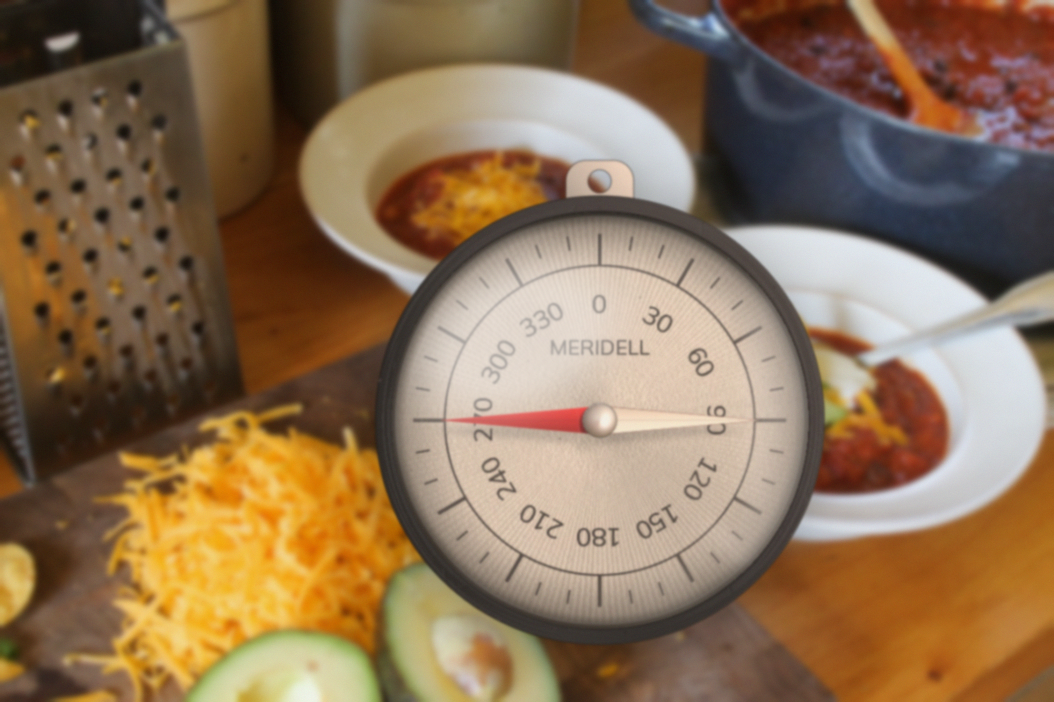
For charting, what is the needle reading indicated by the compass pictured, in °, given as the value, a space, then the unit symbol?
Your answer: 270 °
